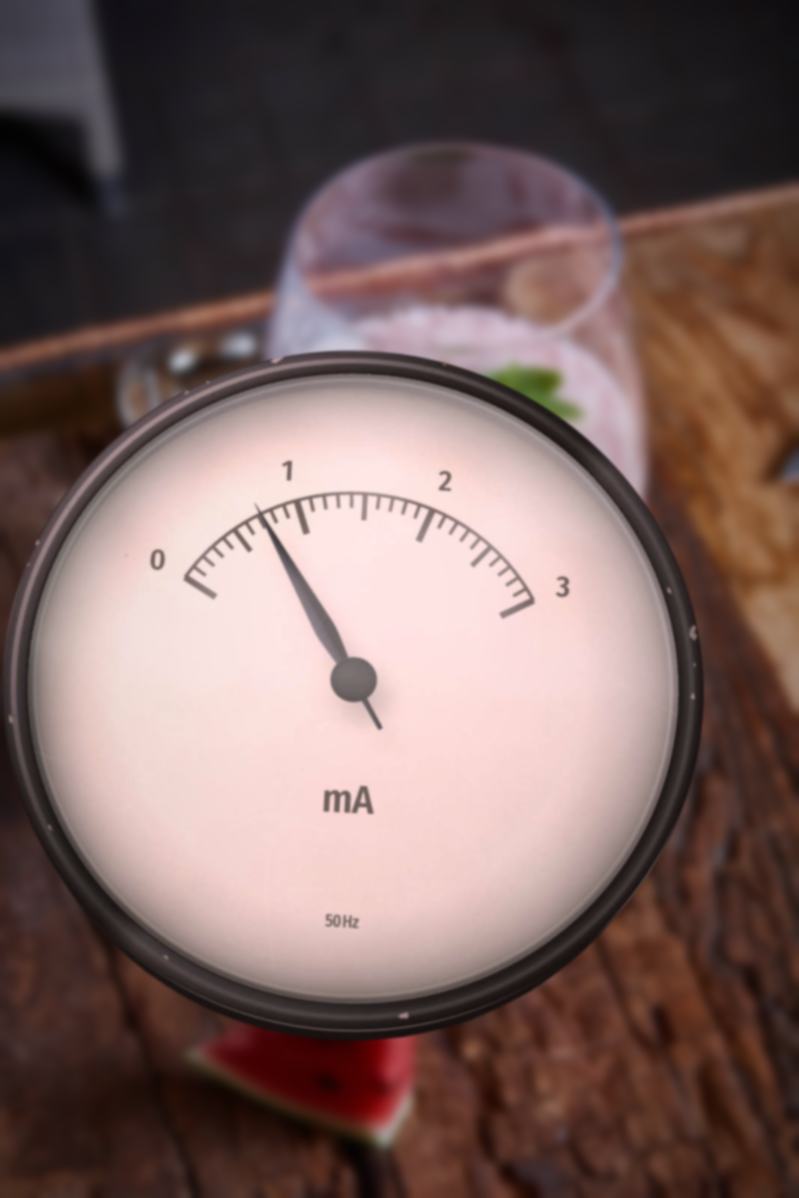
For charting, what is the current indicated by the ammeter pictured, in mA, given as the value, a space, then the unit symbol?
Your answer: 0.7 mA
